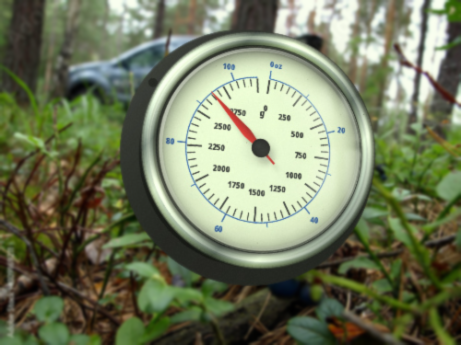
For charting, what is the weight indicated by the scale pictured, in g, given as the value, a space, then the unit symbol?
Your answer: 2650 g
